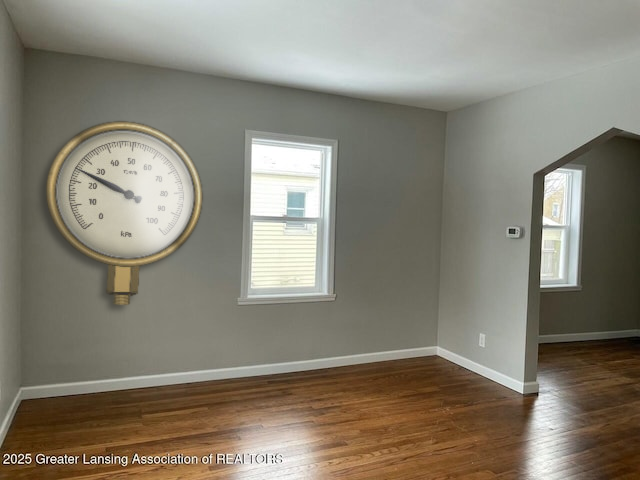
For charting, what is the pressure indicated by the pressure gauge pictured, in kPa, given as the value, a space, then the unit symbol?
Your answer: 25 kPa
